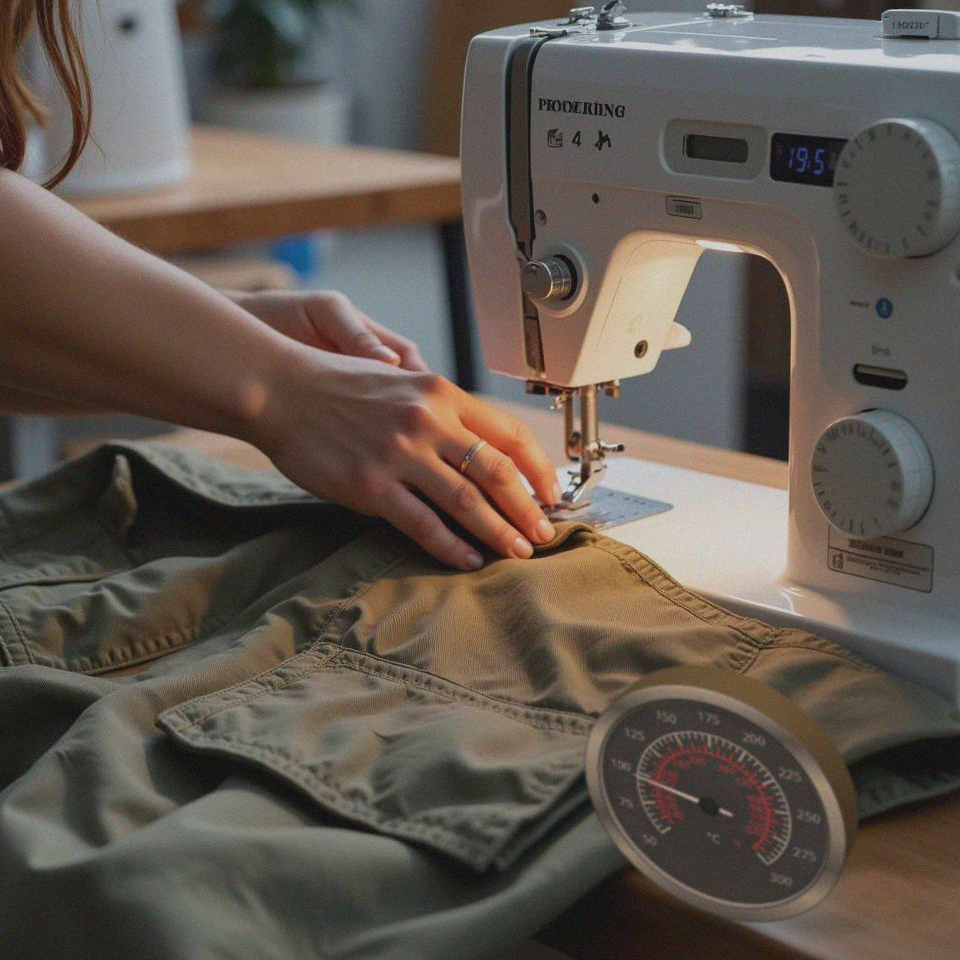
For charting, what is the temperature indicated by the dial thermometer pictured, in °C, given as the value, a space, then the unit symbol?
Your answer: 100 °C
